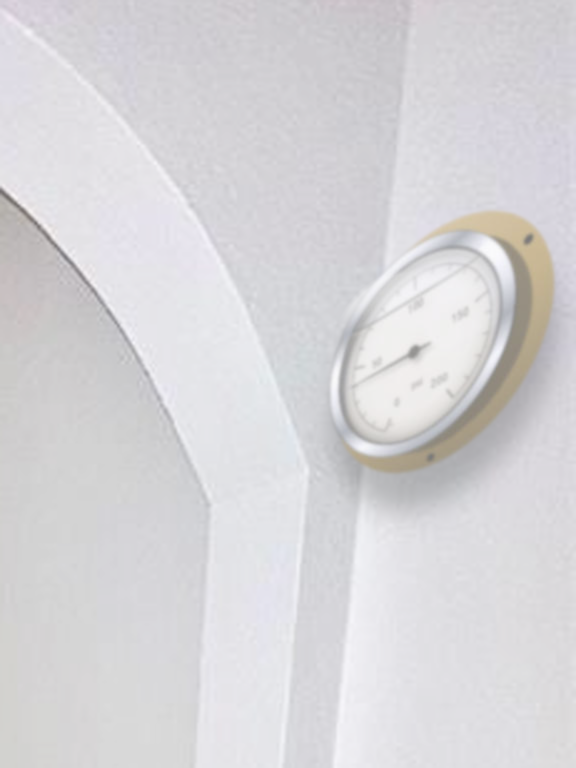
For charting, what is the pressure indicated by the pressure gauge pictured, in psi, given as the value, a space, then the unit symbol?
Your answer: 40 psi
